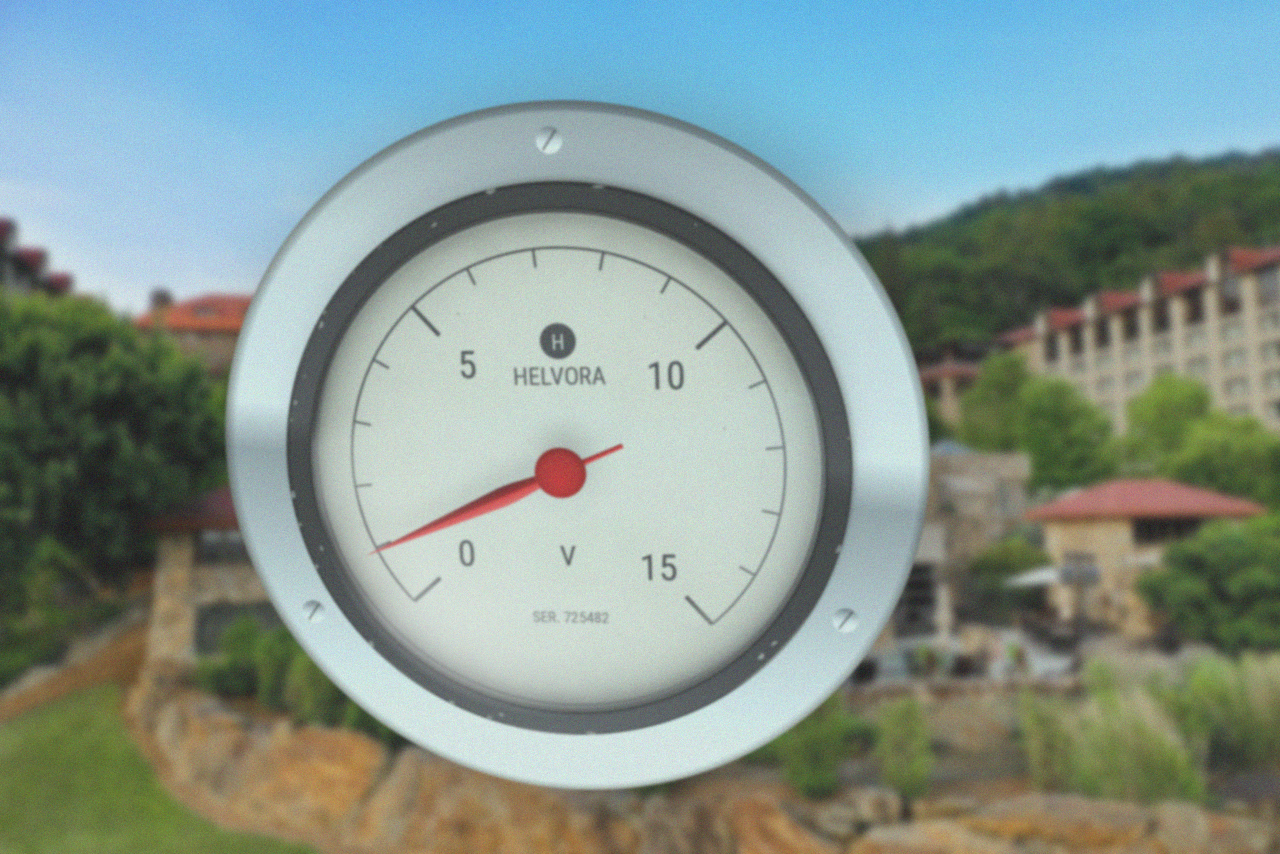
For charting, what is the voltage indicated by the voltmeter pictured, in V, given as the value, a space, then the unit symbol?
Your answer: 1 V
